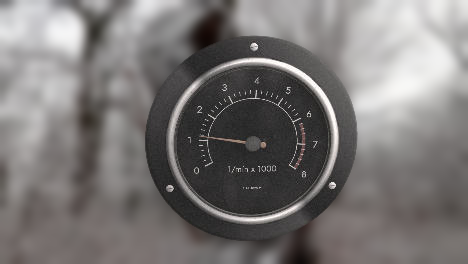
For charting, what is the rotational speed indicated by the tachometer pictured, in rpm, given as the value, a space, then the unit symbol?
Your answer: 1200 rpm
